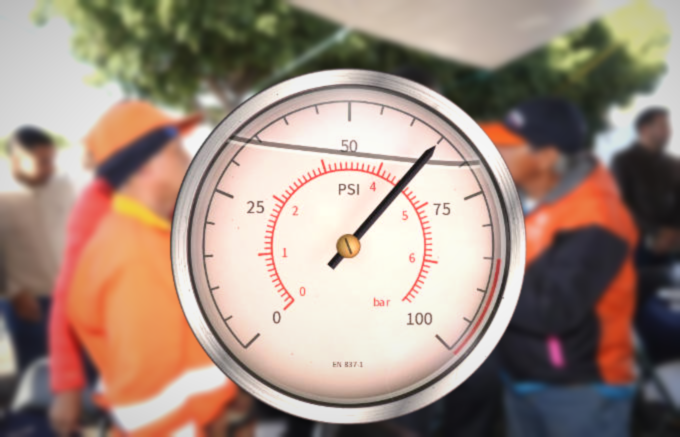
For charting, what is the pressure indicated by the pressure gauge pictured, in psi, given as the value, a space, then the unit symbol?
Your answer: 65 psi
